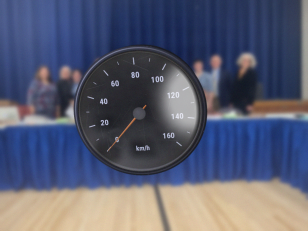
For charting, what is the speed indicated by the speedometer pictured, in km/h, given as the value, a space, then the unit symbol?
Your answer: 0 km/h
